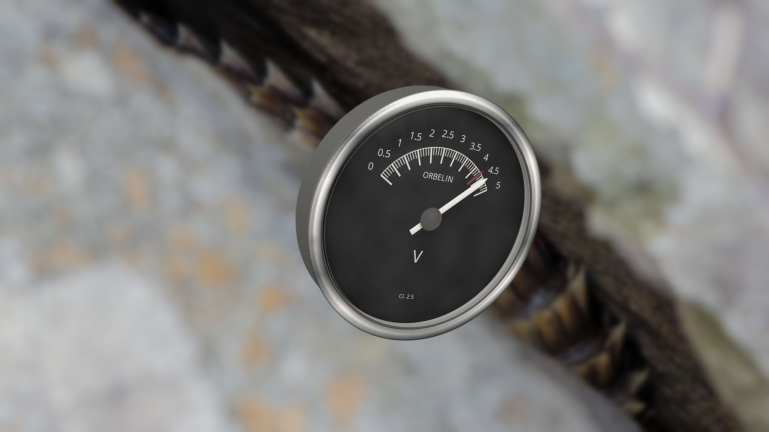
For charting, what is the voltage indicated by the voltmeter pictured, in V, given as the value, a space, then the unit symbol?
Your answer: 4.5 V
